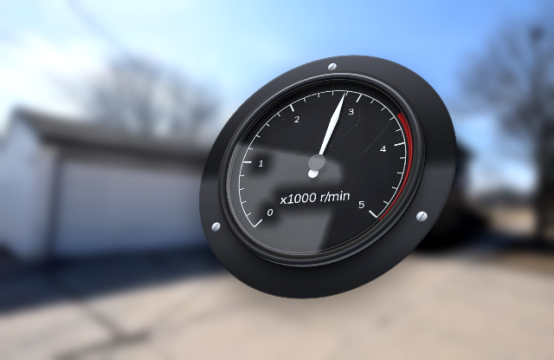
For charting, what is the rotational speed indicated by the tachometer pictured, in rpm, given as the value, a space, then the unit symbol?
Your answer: 2800 rpm
